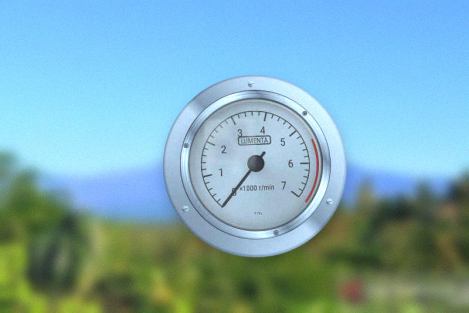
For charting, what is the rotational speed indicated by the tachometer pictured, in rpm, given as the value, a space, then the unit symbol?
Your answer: 0 rpm
